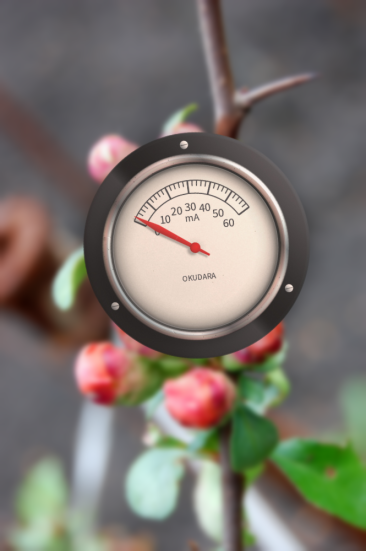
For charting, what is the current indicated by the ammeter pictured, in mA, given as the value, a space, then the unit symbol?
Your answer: 2 mA
